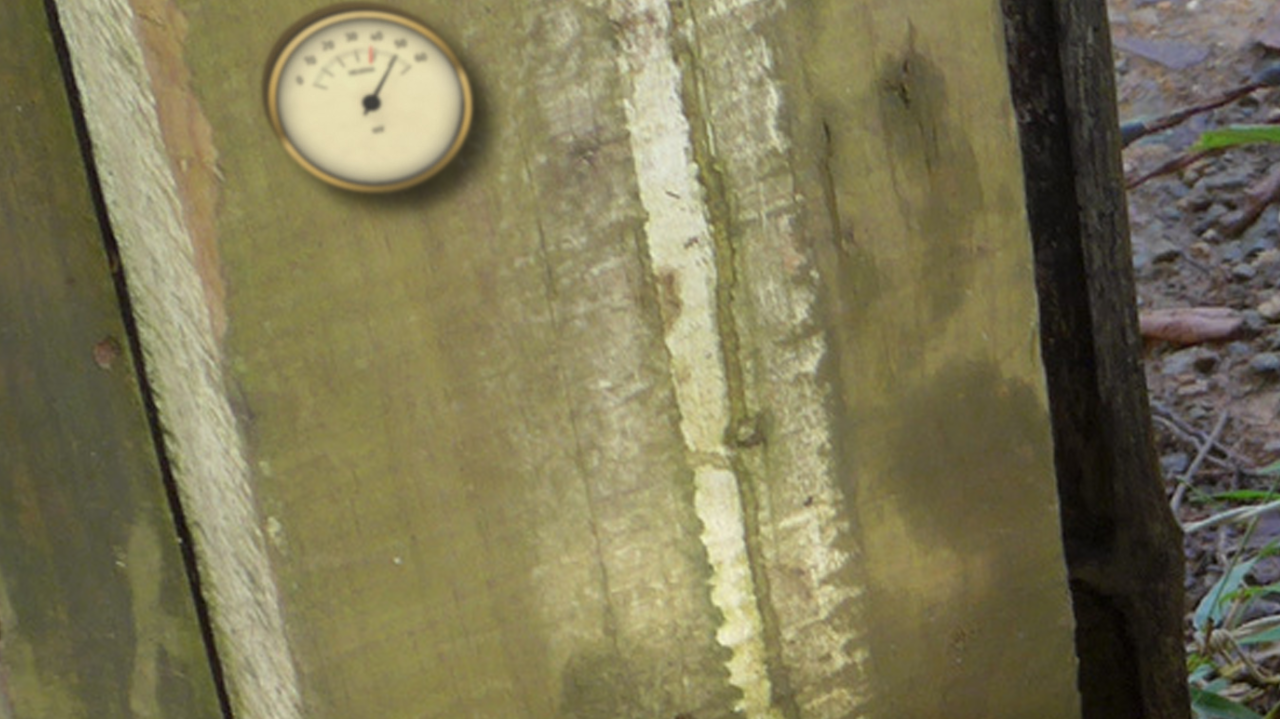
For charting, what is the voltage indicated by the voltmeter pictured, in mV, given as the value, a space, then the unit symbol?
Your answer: 50 mV
